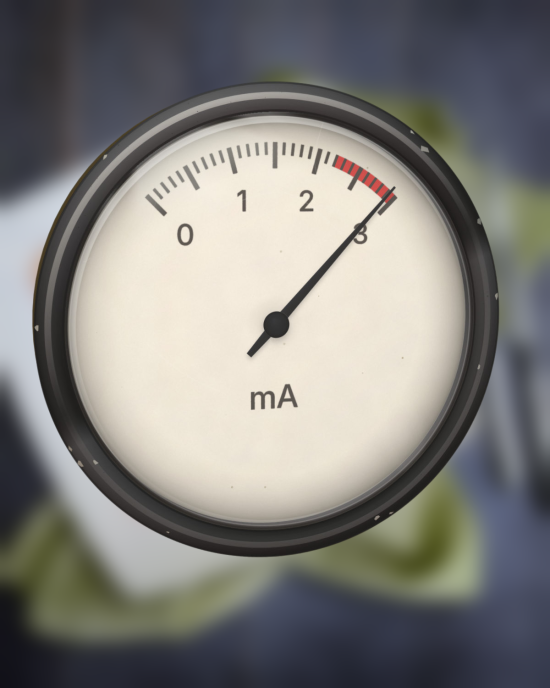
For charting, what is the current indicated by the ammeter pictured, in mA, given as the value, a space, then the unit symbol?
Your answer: 2.9 mA
